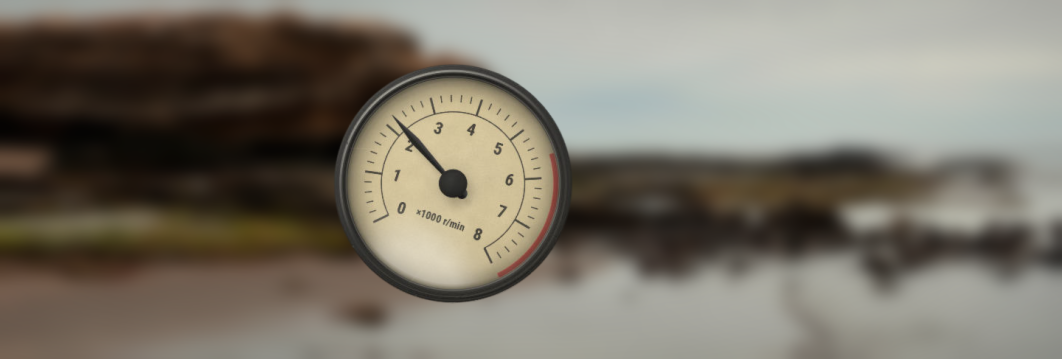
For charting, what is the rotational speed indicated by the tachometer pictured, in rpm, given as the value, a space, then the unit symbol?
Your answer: 2200 rpm
